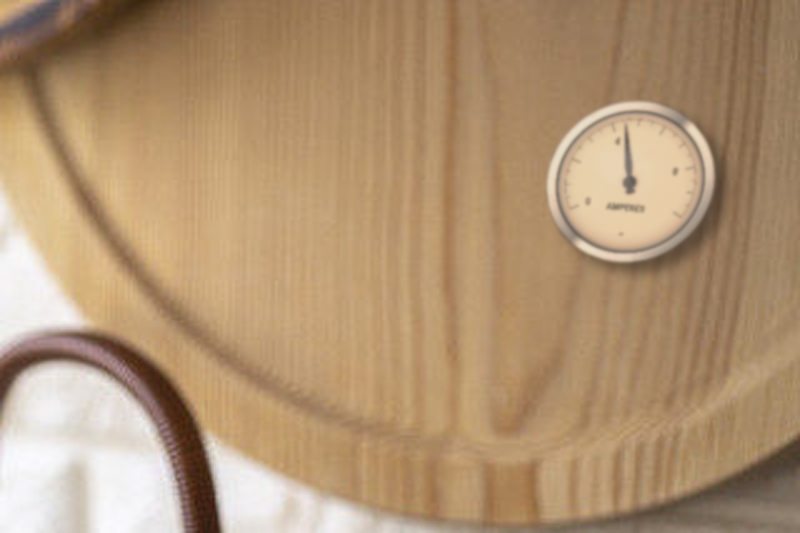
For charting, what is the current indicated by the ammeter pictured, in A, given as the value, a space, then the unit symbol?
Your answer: 4.5 A
